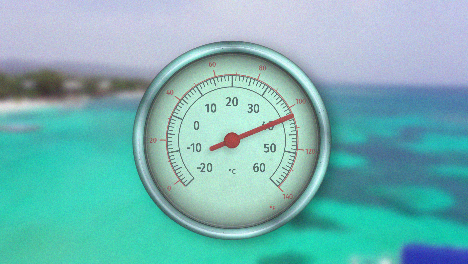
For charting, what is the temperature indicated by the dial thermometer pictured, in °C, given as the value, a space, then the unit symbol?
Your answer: 40 °C
